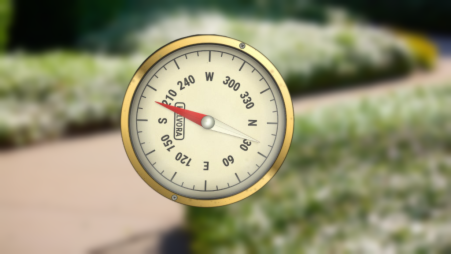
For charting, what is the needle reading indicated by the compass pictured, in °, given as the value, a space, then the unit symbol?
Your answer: 200 °
